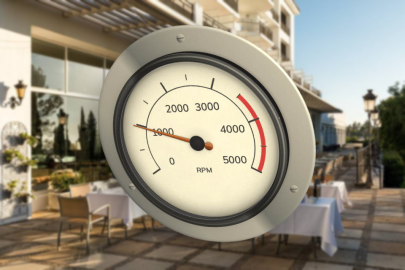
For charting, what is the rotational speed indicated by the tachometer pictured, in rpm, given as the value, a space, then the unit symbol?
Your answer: 1000 rpm
